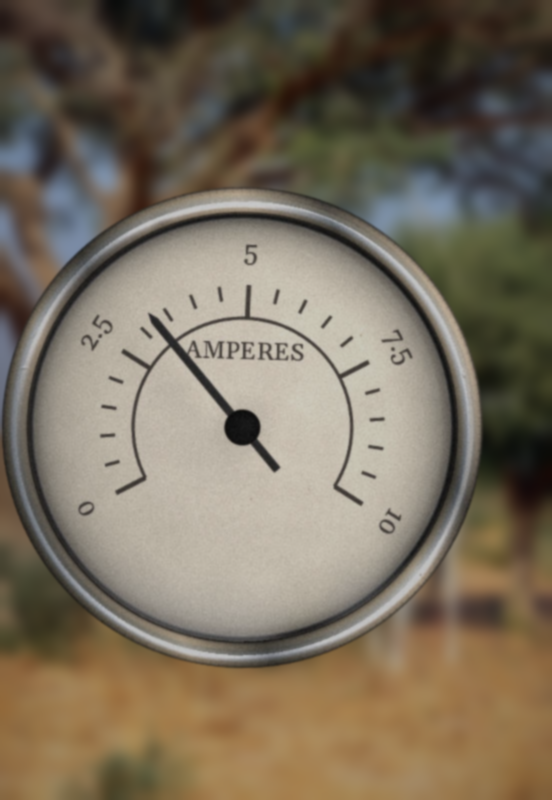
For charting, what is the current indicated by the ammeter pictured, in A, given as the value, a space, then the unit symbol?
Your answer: 3.25 A
